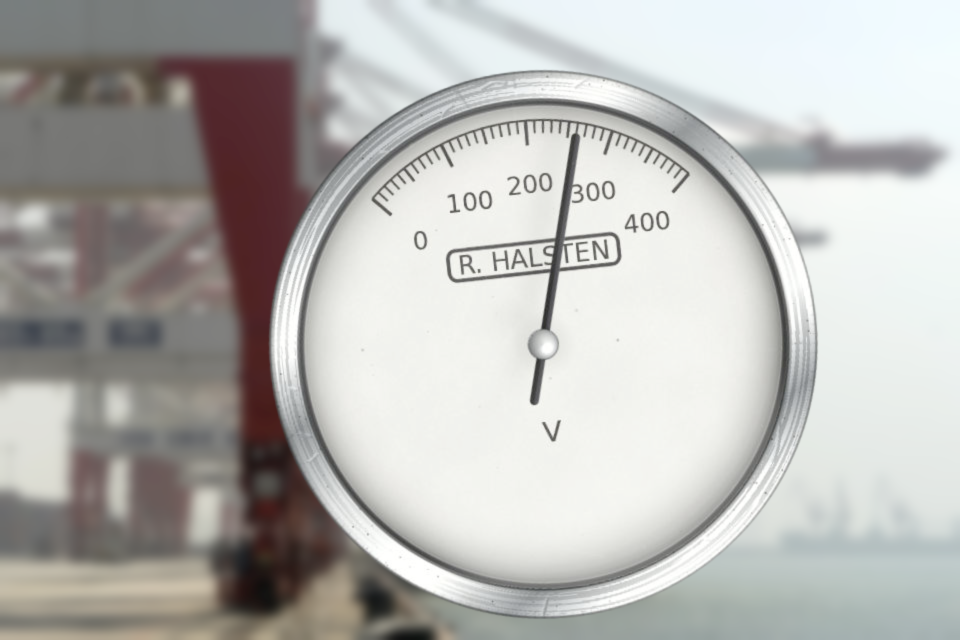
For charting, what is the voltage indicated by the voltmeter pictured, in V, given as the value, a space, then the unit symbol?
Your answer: 260 V
